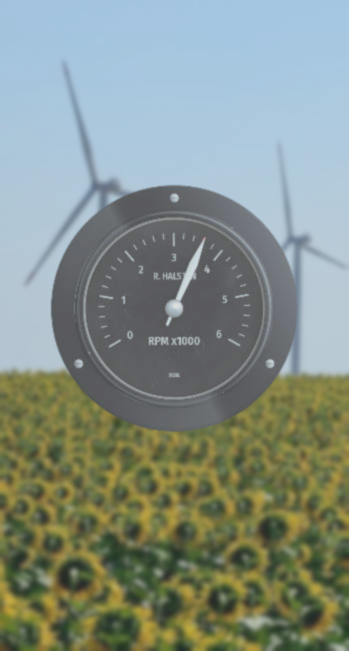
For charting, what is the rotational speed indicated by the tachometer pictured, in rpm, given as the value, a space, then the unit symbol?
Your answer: 3600 rpm
